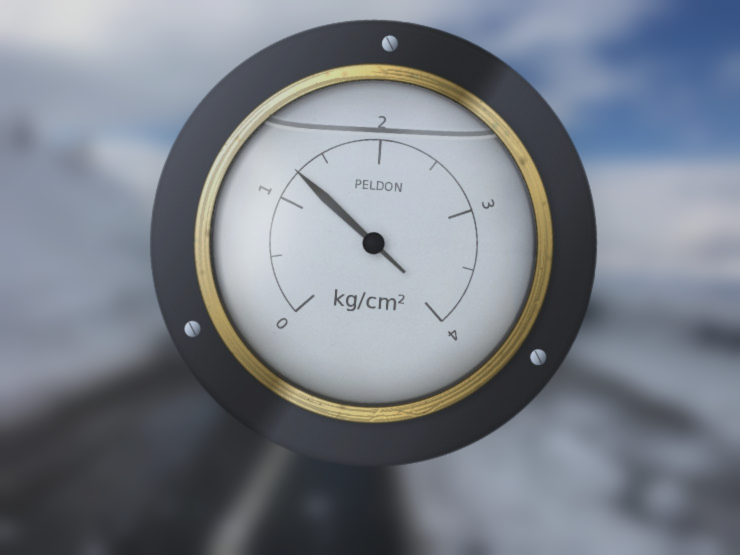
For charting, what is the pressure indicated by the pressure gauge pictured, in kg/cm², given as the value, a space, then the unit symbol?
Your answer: 1.25 kg/cm²
